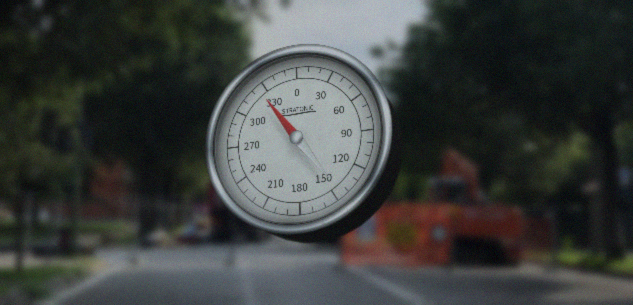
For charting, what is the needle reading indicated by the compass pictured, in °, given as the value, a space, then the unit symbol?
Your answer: 325 °
